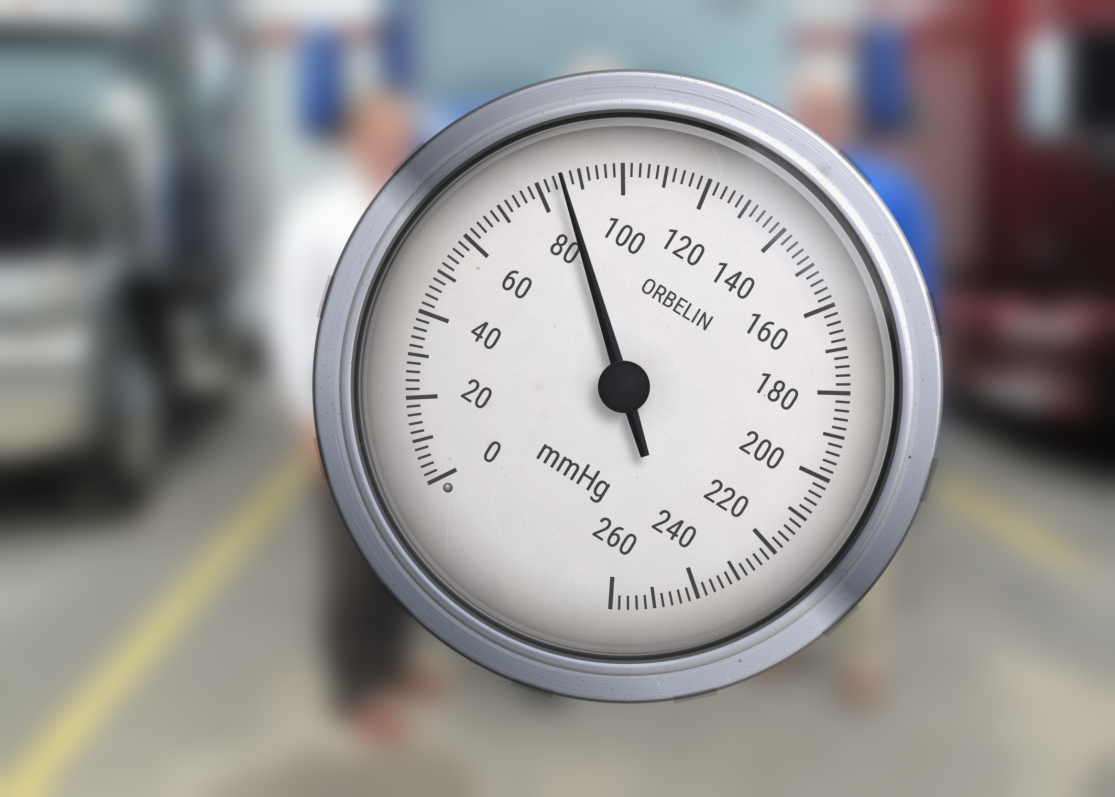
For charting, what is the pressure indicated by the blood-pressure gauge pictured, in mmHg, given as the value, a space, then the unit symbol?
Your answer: 86 mmHg
